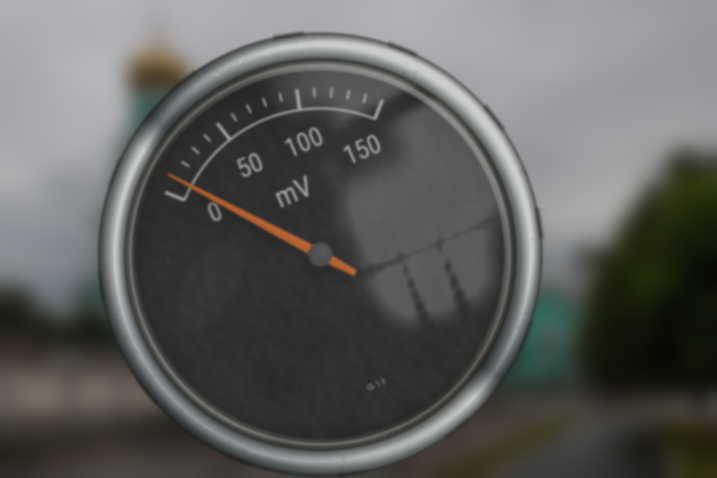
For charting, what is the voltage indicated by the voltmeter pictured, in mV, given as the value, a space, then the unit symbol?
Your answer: 10 mV
